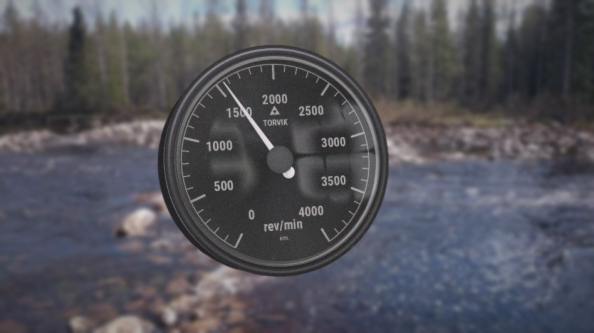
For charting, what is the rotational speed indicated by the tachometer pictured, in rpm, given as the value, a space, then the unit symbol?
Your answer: 1550 rpm
